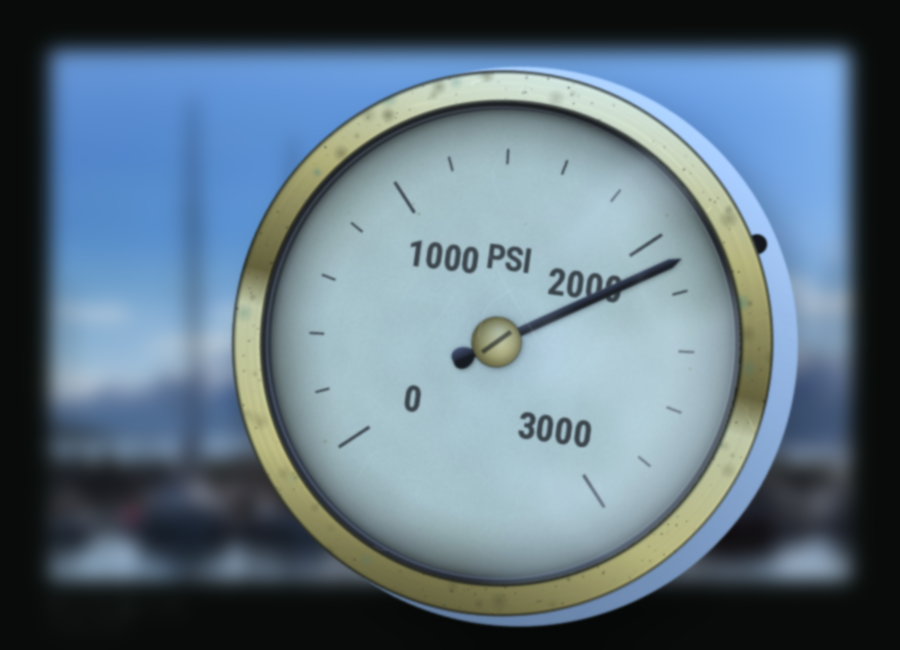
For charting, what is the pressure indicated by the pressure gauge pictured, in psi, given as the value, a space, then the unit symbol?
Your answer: 2100 psi
